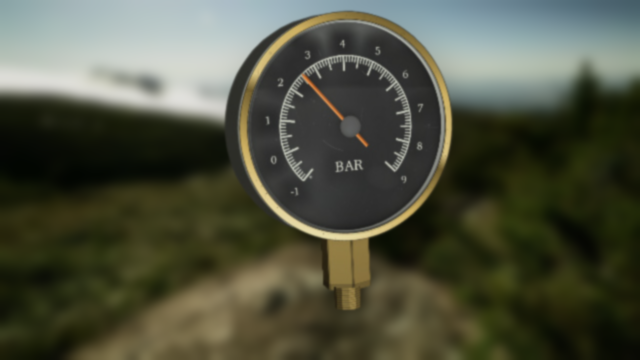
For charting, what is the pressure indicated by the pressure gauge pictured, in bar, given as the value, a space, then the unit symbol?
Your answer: 2.5 bar
